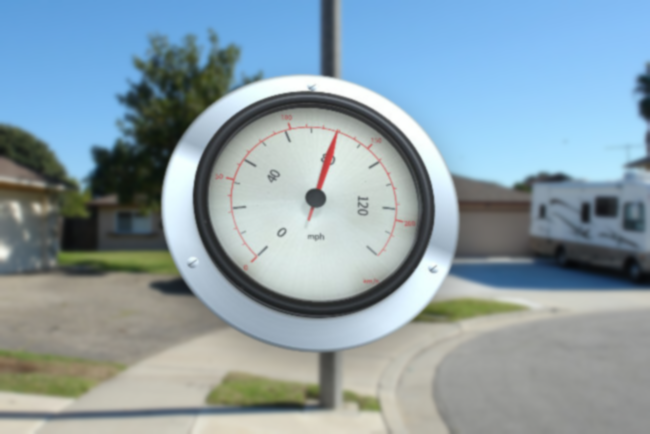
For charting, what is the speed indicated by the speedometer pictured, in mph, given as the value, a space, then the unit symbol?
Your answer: 80 mph
